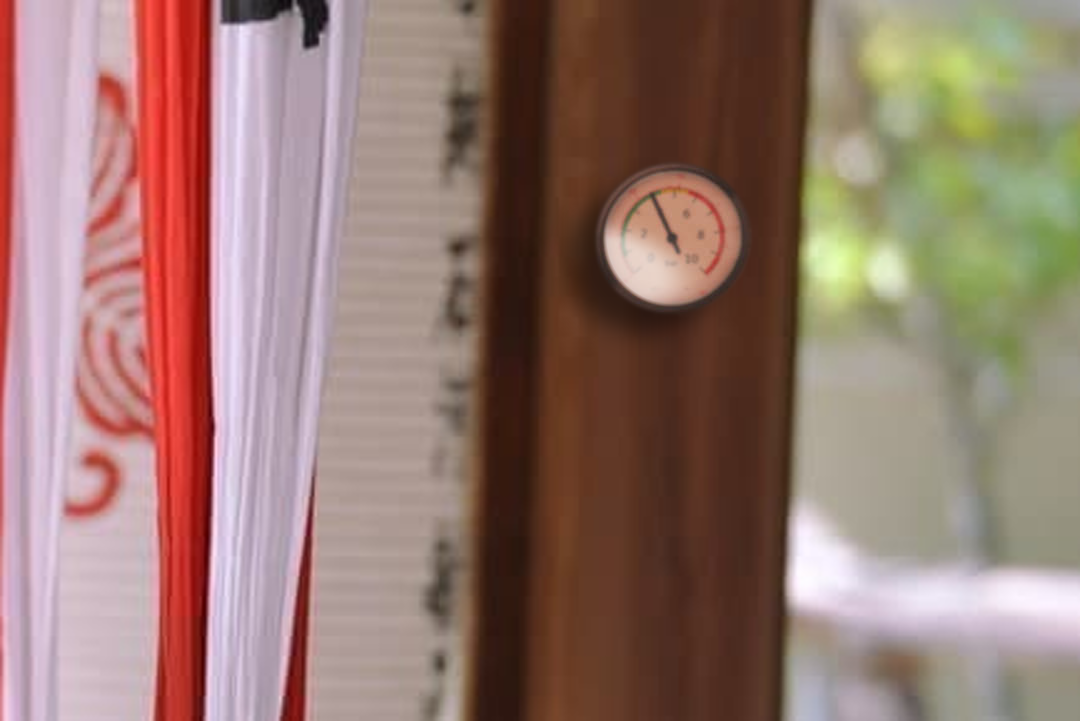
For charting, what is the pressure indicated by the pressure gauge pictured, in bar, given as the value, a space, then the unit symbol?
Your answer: 4 bar
